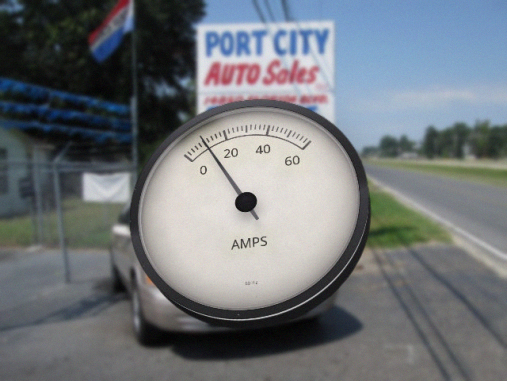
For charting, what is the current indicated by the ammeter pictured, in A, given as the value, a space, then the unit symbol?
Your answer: 10 A
